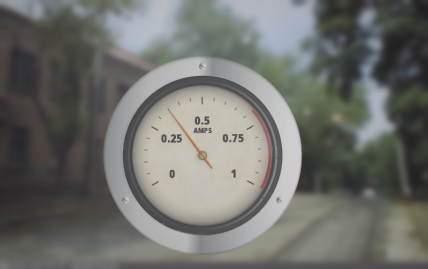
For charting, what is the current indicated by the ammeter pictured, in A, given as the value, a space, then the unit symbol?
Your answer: 0.35 A
